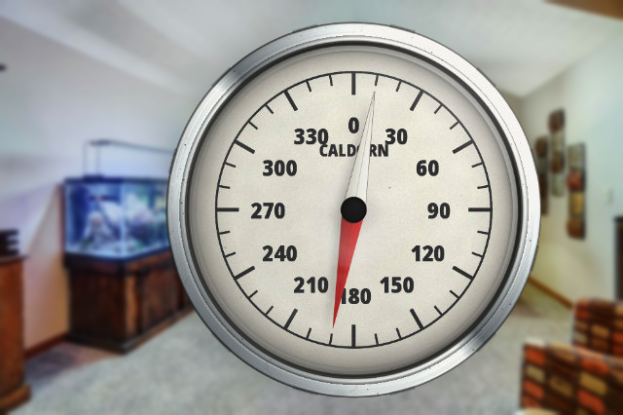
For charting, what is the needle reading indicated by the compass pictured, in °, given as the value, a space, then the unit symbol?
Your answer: 190 °
